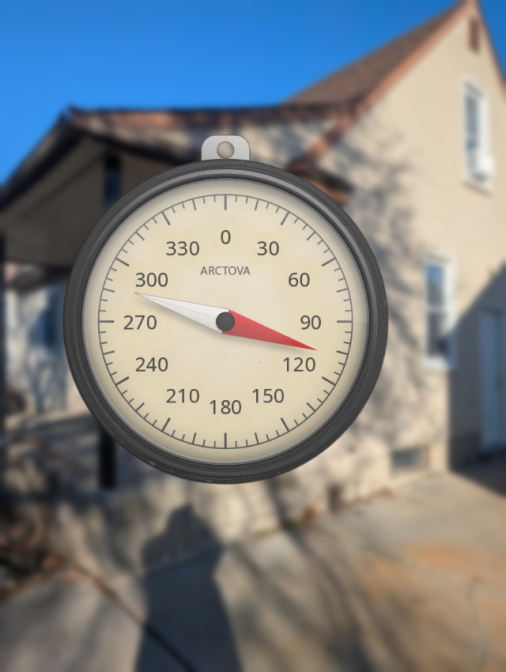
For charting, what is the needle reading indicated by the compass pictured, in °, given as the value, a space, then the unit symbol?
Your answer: 107.5 °
